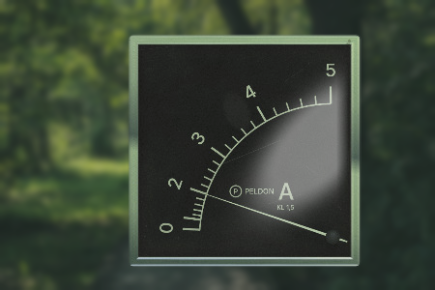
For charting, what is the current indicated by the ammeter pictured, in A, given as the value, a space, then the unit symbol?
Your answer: 2 A
